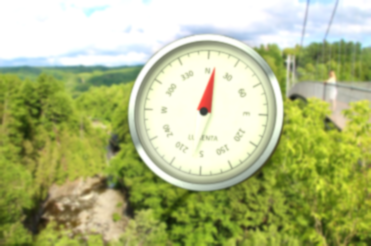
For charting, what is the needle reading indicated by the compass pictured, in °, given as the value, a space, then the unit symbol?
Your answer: 10 °
